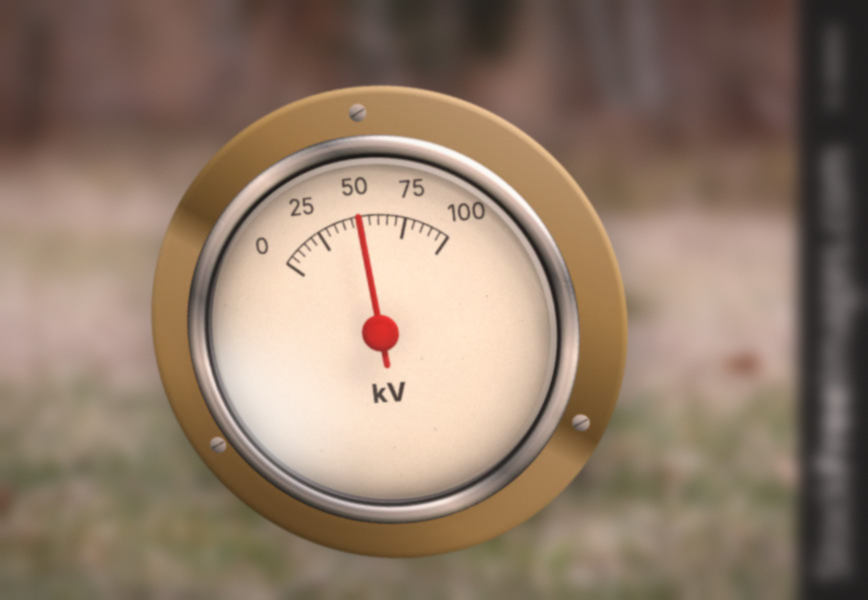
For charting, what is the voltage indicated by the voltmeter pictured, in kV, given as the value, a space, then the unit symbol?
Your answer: 50 kV
